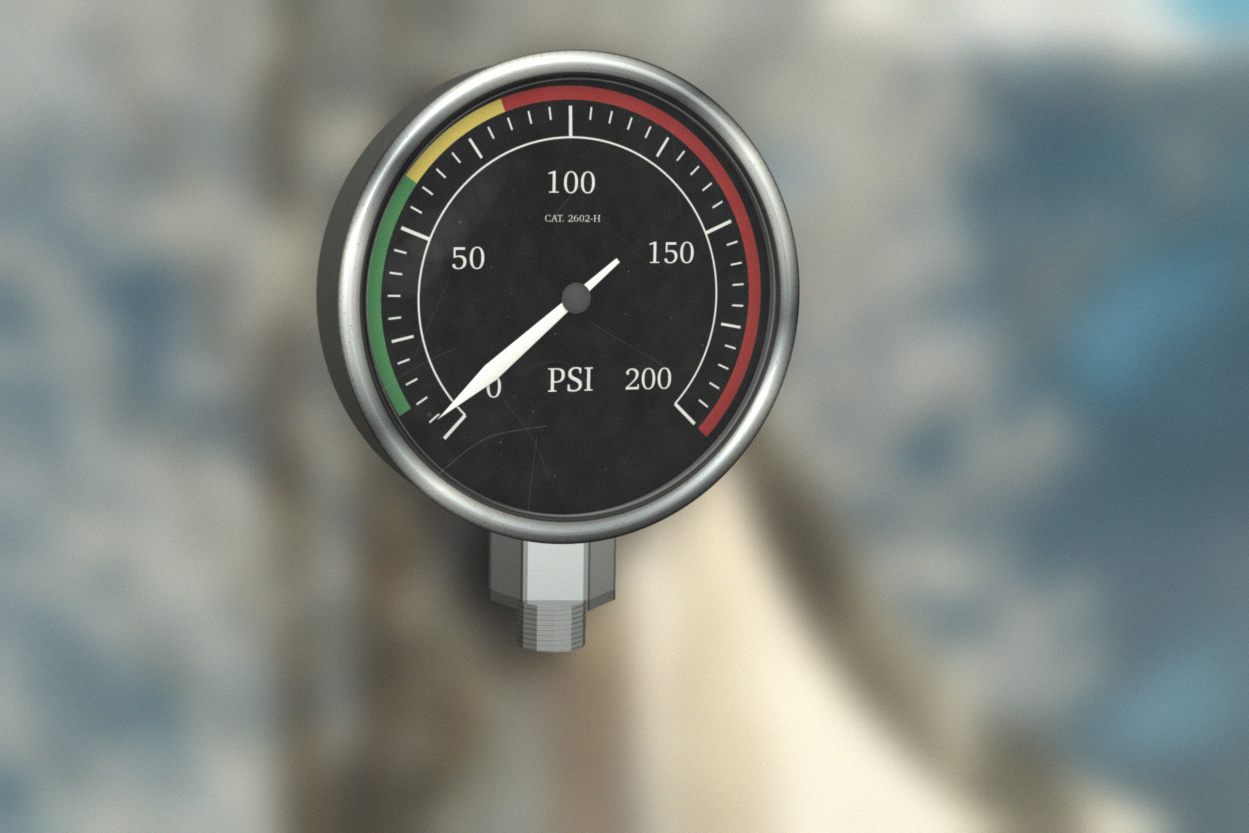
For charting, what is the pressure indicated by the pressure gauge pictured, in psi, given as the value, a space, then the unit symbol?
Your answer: 5 psi
